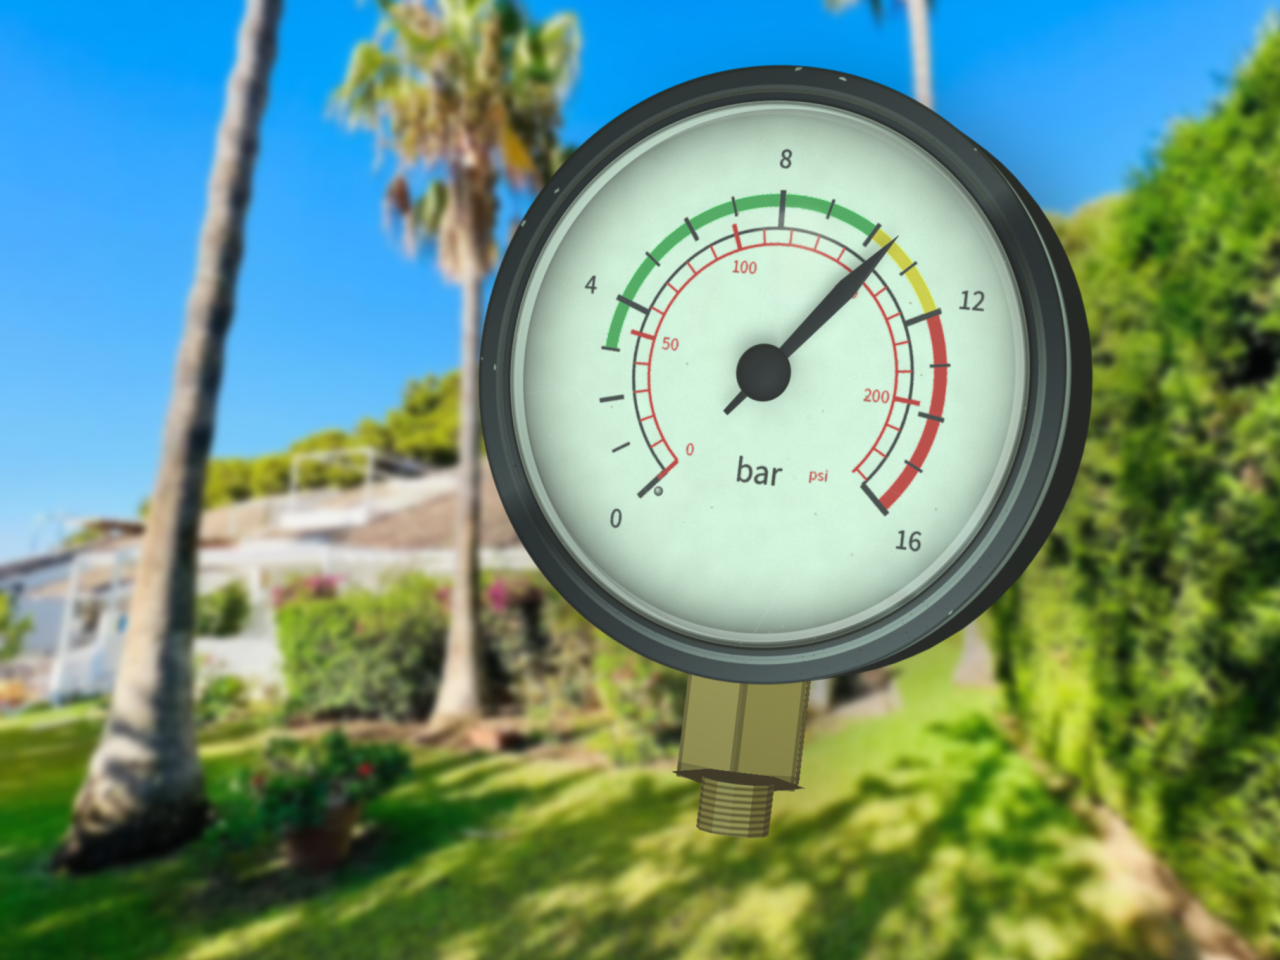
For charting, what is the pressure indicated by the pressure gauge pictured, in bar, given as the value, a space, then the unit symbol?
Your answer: 10.5 bar
